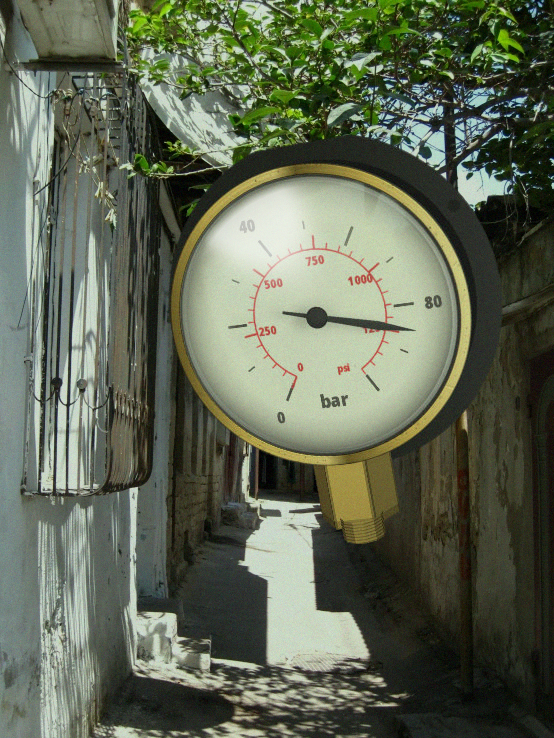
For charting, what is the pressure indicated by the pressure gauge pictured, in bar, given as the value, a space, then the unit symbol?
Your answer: 85 bar
